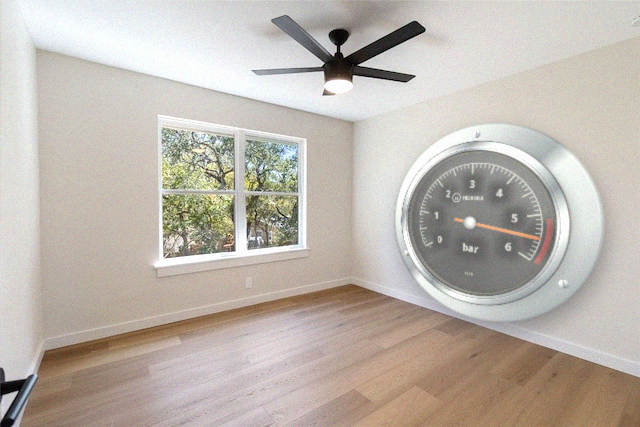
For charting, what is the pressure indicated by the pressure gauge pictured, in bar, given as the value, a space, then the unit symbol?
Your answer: 5.5 bar
